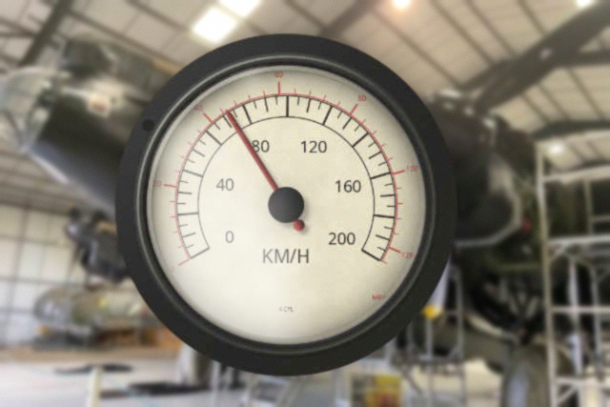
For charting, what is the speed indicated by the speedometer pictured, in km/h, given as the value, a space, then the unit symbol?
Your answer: 72.5 km/h
